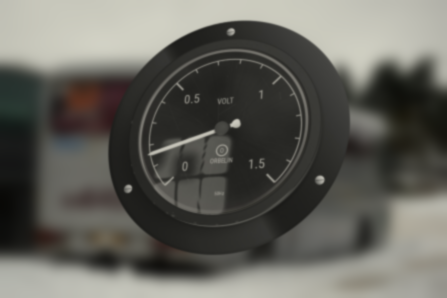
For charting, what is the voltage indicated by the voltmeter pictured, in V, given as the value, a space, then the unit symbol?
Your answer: 0.15 V
